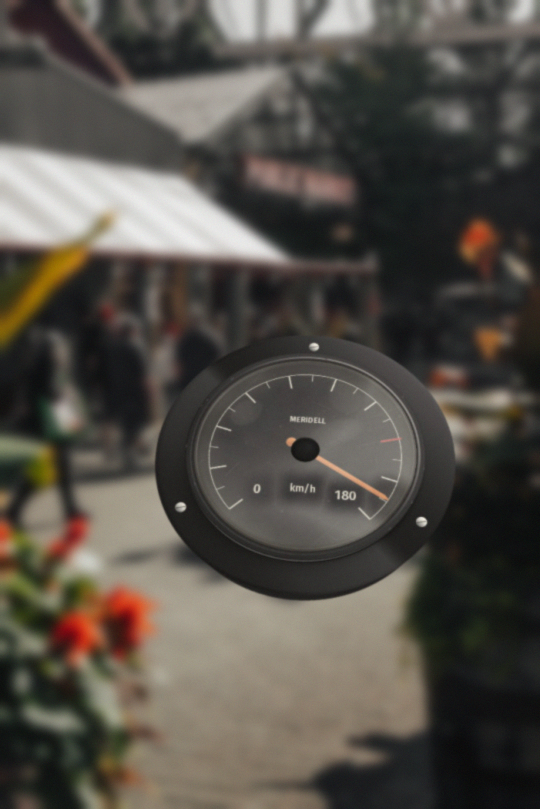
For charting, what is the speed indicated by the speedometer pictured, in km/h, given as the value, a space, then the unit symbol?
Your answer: 170 km/h
